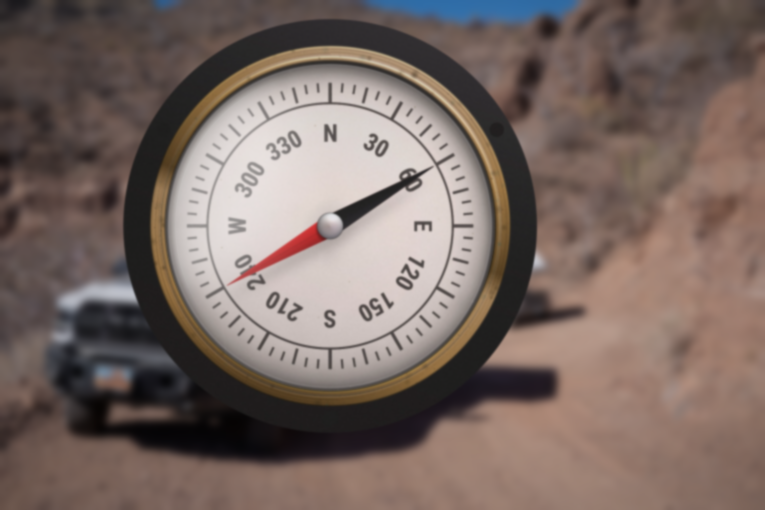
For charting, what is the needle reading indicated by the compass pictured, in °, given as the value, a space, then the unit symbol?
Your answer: 240 °
